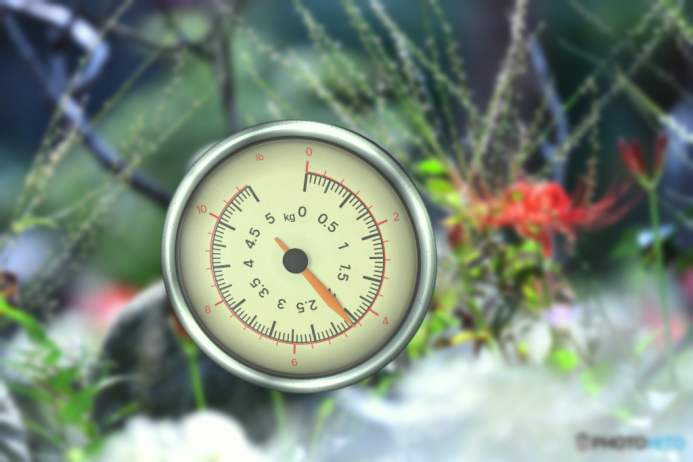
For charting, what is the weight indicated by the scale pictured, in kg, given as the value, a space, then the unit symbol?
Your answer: 2.05 kg
